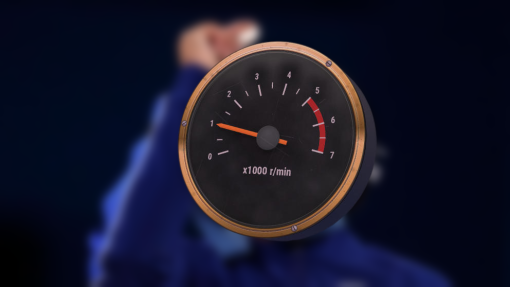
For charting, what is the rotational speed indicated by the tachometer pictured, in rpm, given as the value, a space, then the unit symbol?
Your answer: 1000 rpm
